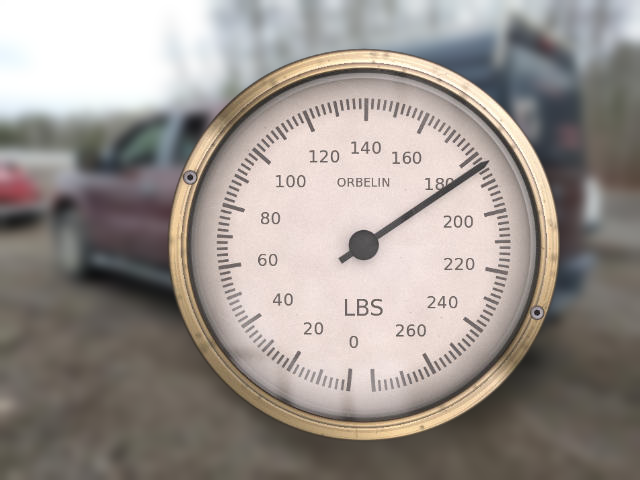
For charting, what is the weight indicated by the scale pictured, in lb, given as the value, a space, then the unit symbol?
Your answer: 184 lb
